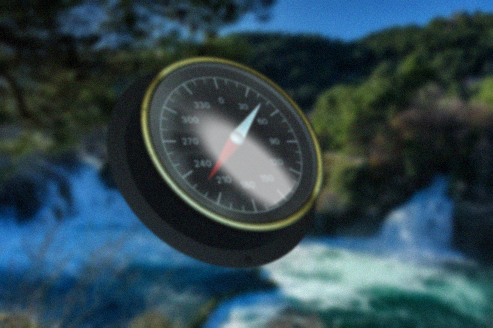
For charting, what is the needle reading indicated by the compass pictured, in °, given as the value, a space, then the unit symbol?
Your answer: 225 °
